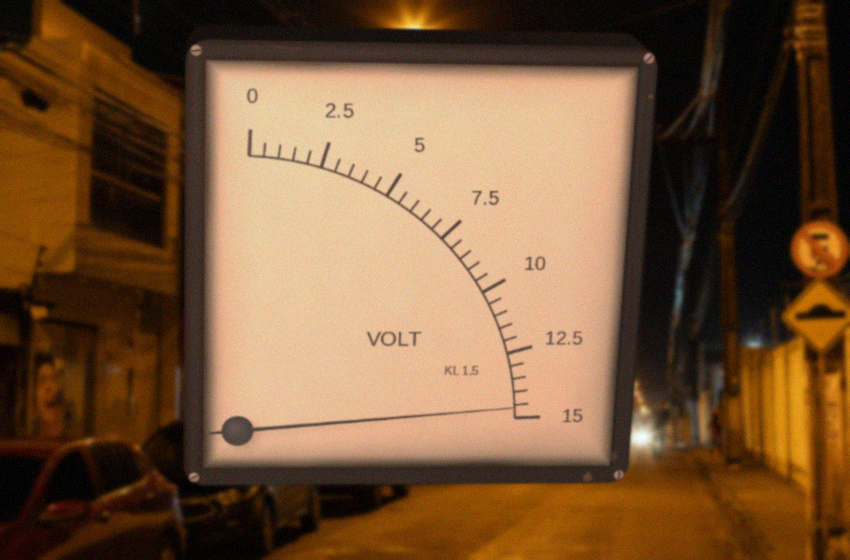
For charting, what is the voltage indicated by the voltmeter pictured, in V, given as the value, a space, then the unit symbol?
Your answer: 14.5 V
